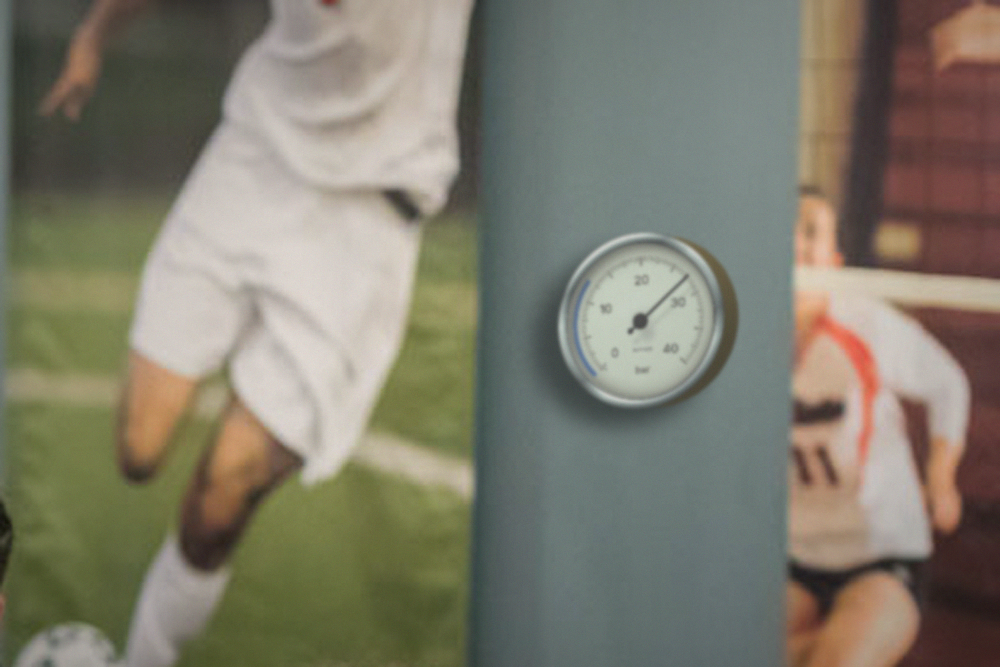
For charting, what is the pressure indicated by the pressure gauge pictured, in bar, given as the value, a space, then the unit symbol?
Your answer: 27.5 bar
